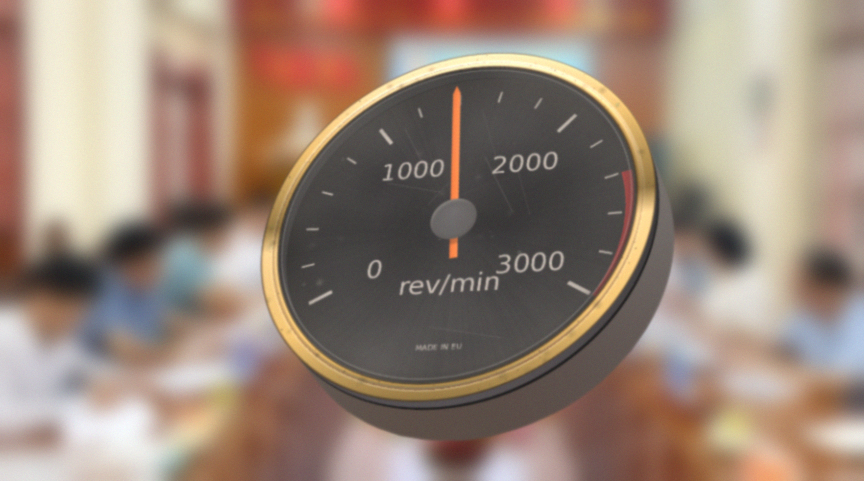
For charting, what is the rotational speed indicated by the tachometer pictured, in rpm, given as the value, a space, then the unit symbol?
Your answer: 1400 rpm
